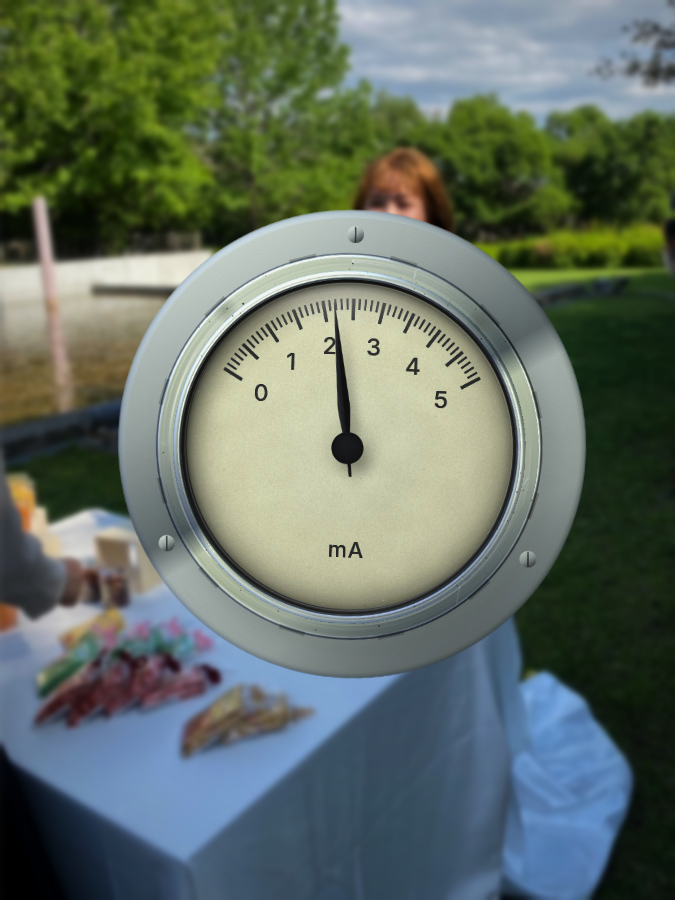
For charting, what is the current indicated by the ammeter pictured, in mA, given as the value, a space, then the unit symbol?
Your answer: 2.2 mA
